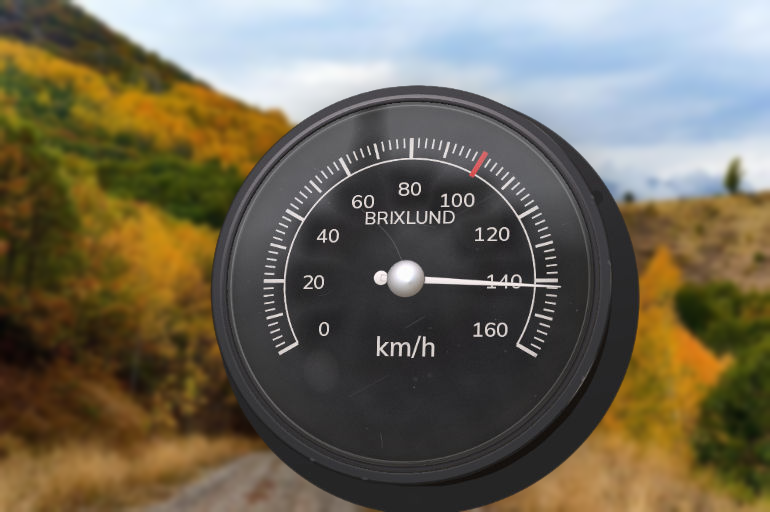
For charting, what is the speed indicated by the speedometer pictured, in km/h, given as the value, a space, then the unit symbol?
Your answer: 142 km/h
